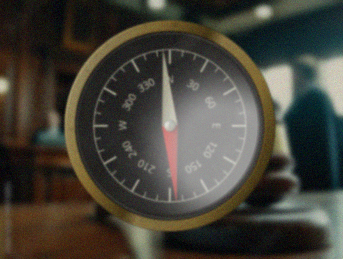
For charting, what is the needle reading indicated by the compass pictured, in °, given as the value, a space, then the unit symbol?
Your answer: 175 °
